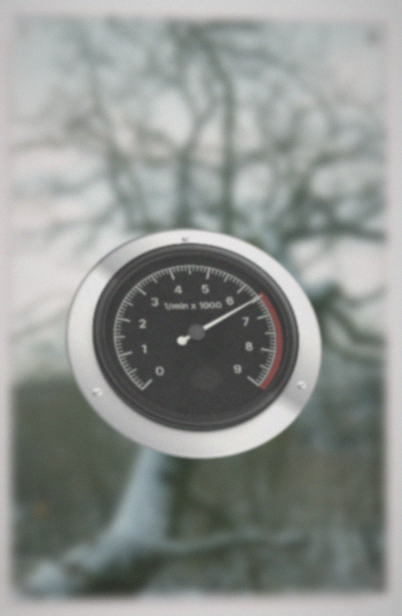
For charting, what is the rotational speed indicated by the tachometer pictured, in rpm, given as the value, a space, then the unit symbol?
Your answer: 6500 rpm
